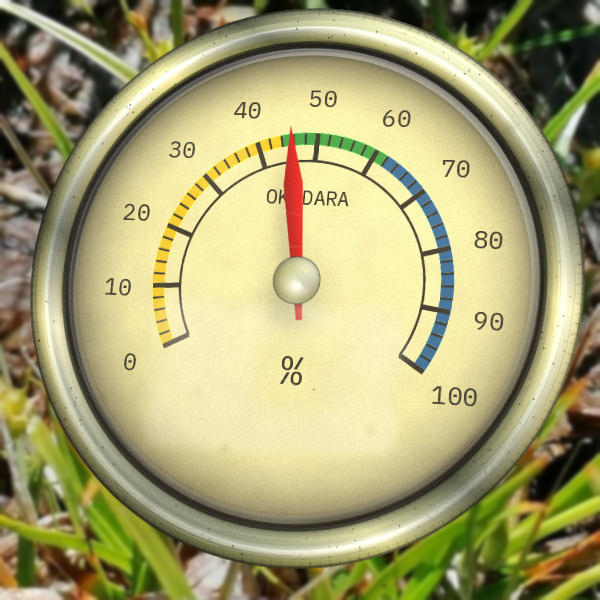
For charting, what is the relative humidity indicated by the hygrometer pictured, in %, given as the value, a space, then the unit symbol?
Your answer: 46 %
